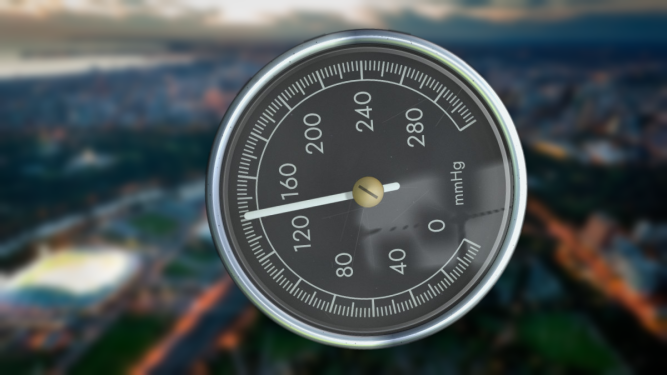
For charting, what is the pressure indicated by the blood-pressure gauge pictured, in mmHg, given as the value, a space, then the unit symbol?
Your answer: 142 mmHg
